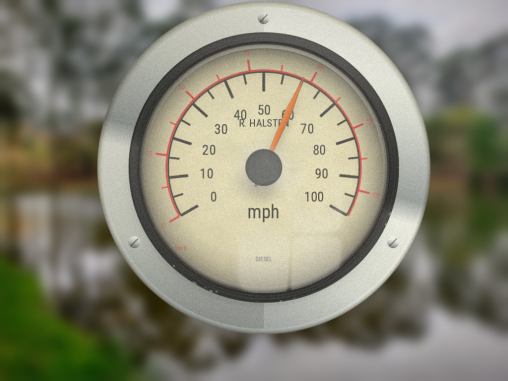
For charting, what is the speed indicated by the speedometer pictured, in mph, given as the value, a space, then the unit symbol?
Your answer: 60 mph
